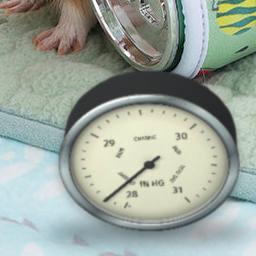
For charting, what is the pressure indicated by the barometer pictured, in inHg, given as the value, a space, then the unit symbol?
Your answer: 28.2 inHg
